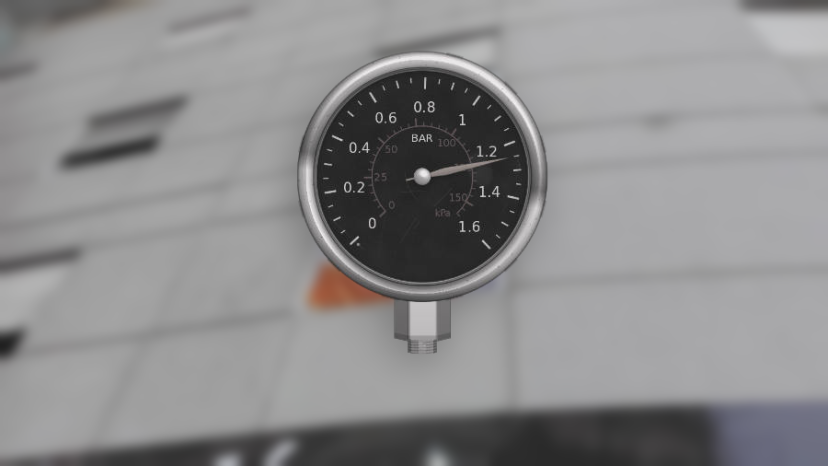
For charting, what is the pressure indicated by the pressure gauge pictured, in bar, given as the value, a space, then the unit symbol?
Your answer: 1.25 bar
